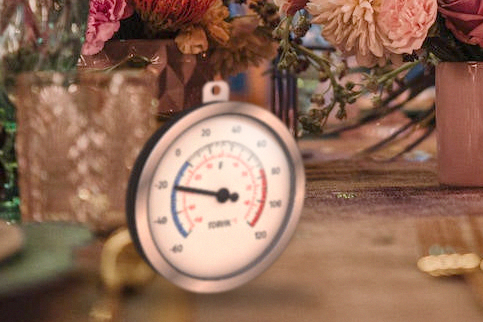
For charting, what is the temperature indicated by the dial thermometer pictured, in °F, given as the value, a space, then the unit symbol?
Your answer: -20 °F
